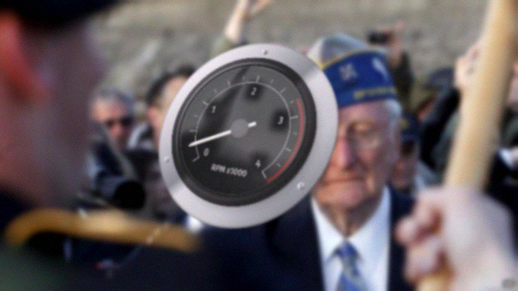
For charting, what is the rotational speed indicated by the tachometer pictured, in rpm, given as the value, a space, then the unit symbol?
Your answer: 250 rpm
